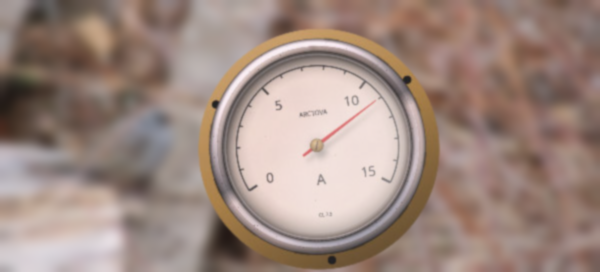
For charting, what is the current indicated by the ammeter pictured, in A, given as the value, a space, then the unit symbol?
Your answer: 11 A
